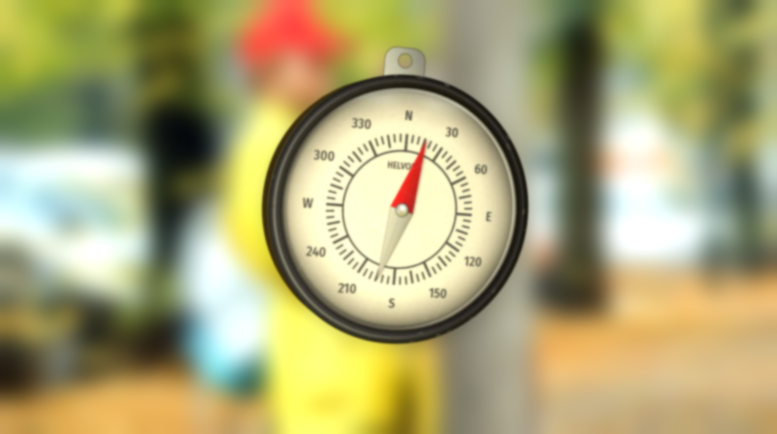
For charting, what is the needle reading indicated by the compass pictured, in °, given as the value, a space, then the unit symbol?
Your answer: 15 °
